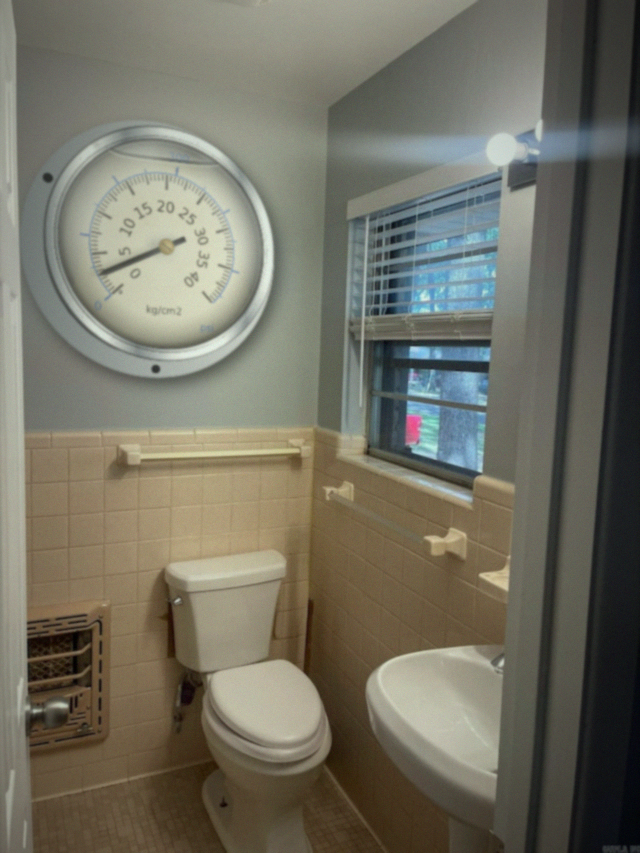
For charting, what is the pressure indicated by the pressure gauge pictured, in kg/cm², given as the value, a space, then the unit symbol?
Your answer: 2.5 kg/cm²
